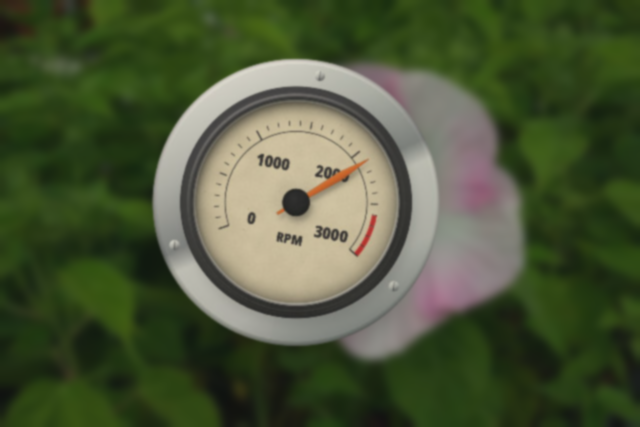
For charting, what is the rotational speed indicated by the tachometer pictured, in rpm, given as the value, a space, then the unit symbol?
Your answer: 2100 rpm
